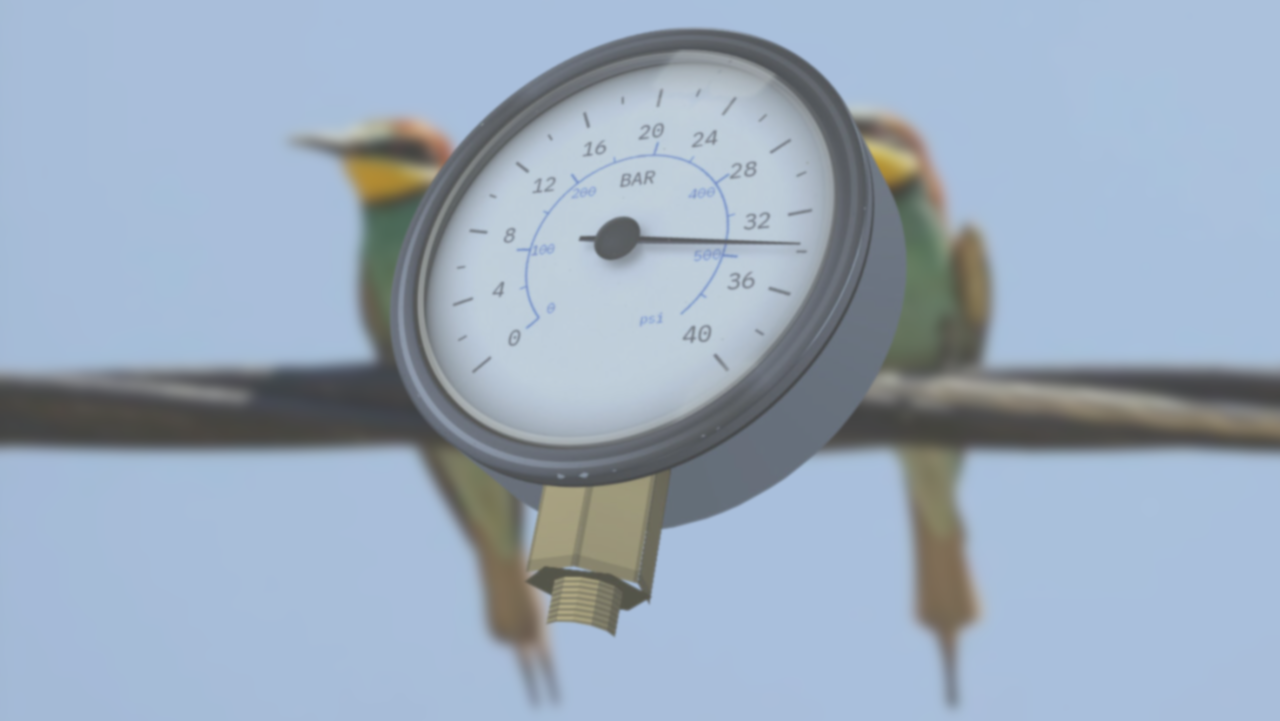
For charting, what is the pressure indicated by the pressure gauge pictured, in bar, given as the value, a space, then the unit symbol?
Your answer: 34 bar
